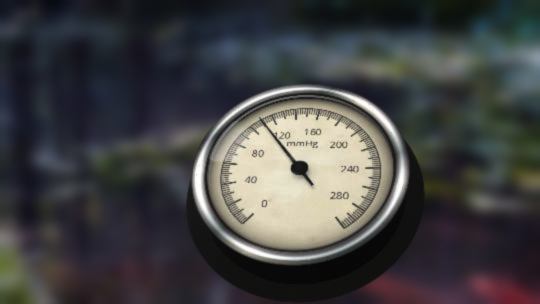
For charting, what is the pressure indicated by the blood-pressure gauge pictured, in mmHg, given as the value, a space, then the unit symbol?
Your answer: 110 mmHg
